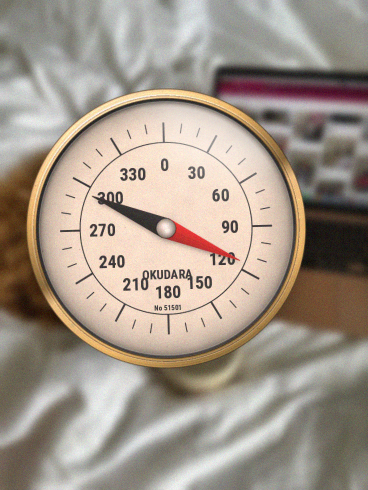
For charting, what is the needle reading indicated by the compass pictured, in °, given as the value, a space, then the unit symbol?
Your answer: 115 °
